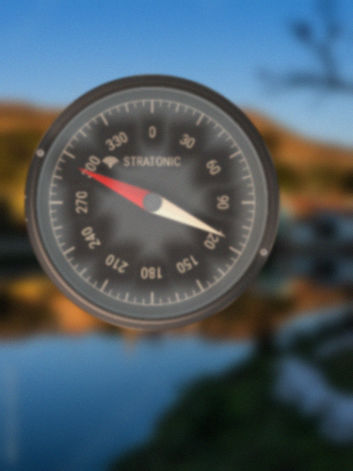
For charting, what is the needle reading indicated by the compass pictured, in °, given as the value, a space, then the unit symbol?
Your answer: 295 °
